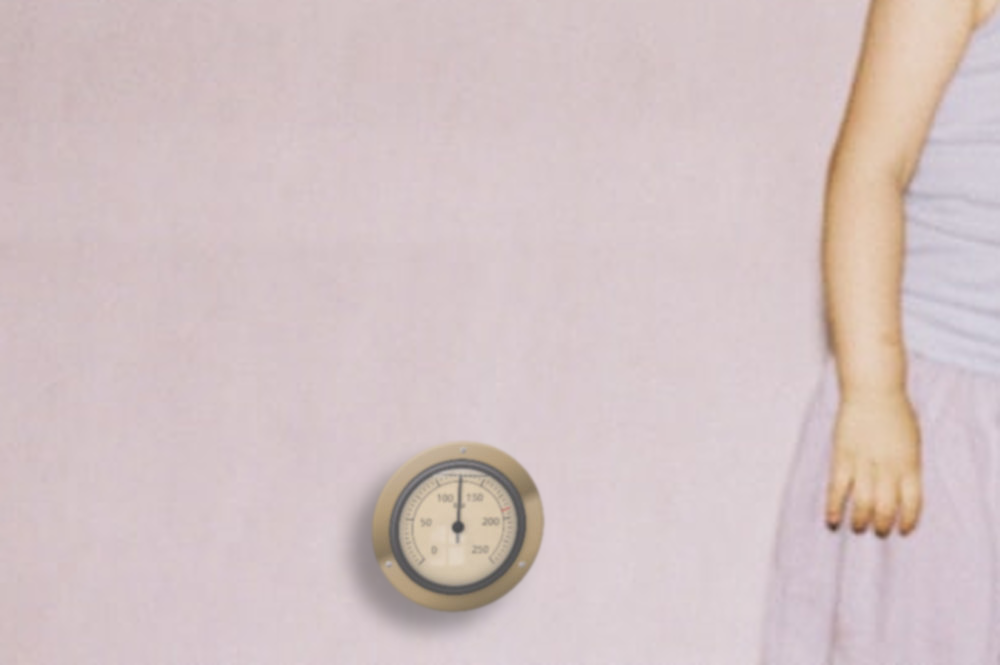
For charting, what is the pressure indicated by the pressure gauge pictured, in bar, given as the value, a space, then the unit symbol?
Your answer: 125 bar
